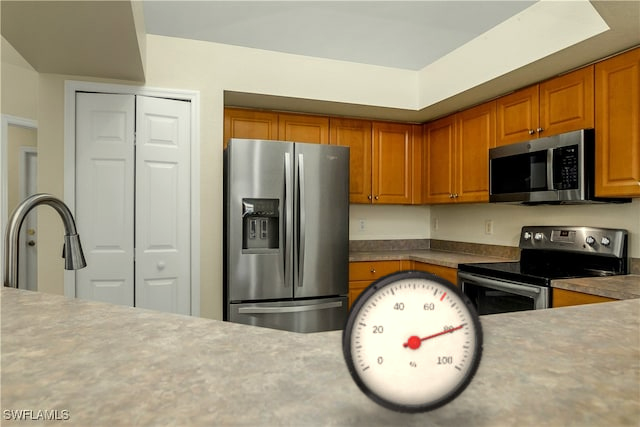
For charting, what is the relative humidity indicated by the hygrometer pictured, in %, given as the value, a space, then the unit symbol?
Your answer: 80 %
